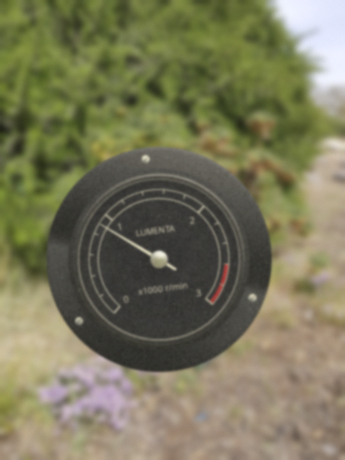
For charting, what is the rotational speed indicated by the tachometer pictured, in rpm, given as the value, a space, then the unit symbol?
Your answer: 900 rpm
